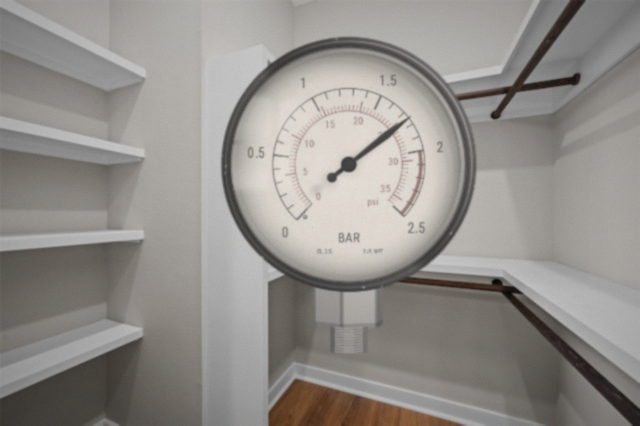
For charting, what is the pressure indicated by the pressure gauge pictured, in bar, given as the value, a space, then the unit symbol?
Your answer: 1.75 bar
